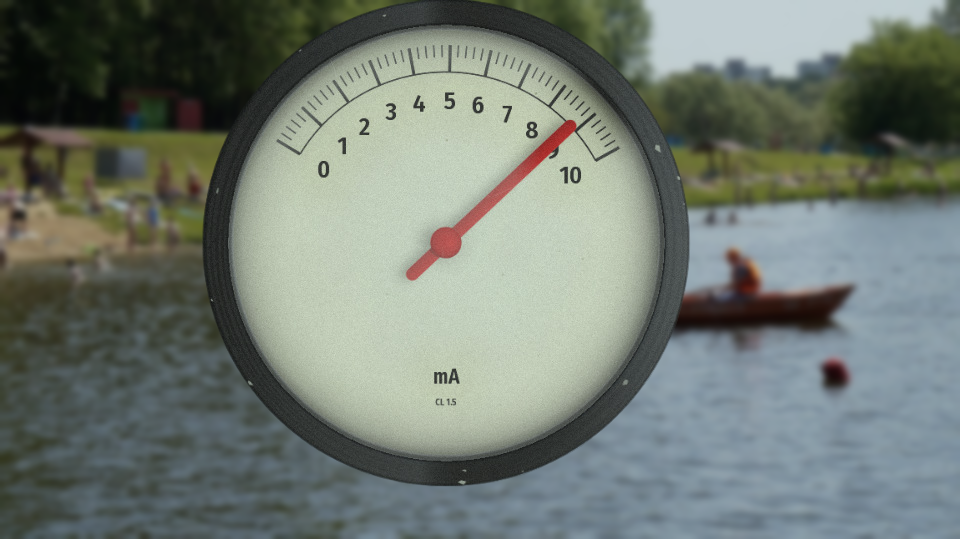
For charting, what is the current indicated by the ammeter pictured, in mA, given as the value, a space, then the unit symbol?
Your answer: 8.8 mA
